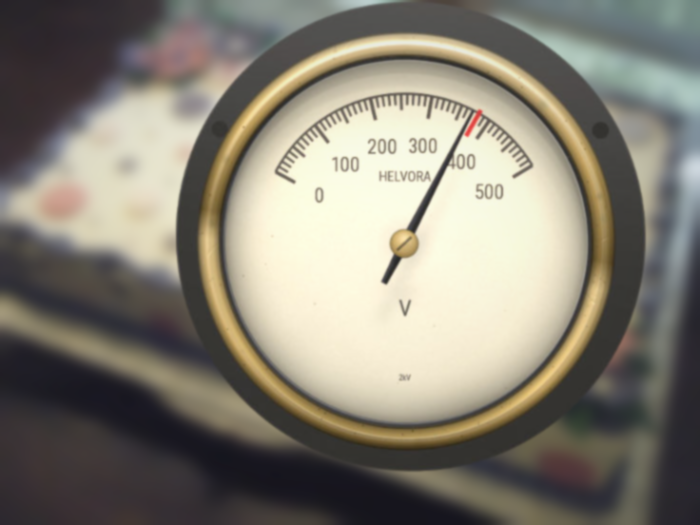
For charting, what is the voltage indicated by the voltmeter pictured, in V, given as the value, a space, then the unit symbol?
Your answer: 370 V
